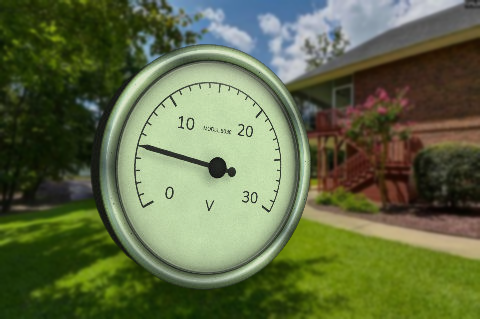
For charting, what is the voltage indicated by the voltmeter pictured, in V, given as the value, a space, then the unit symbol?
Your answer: 5 V
